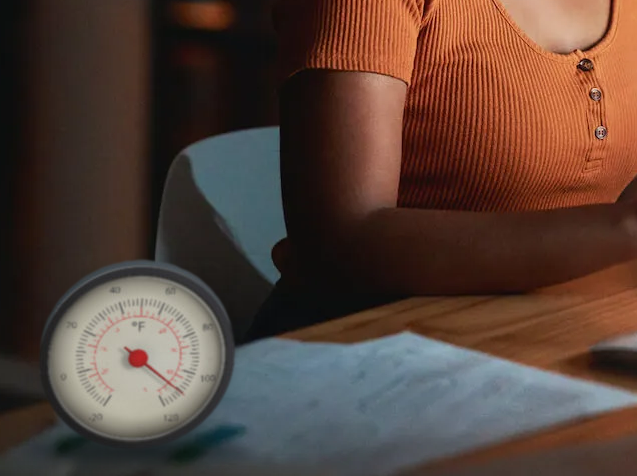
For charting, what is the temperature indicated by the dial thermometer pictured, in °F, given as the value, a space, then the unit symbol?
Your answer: 110 °F
